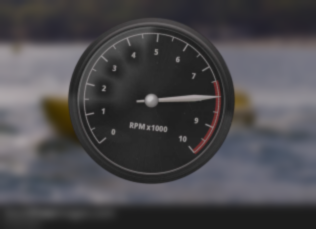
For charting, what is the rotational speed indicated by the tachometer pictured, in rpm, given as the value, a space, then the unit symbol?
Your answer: 8000 rpm
